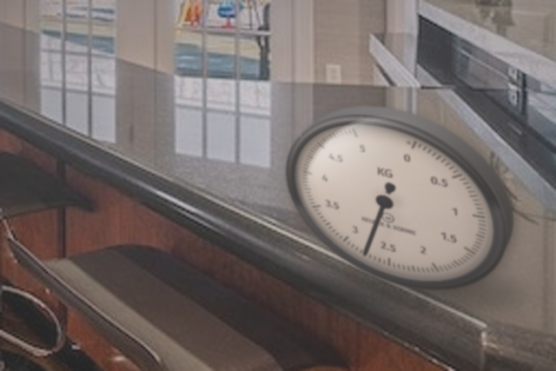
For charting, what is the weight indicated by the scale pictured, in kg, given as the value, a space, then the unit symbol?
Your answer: 2.75 kg
